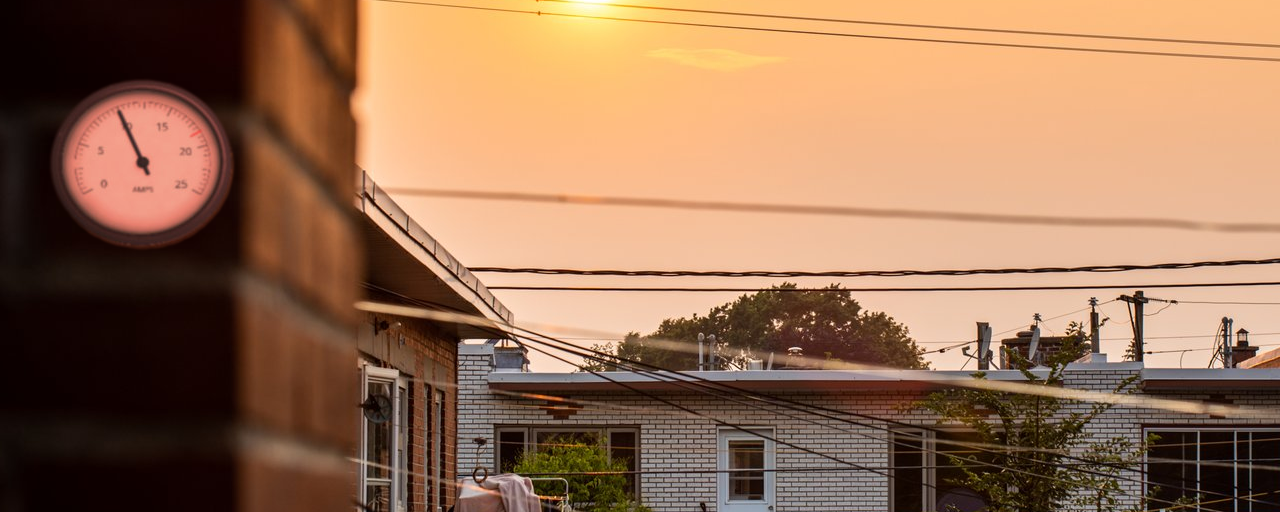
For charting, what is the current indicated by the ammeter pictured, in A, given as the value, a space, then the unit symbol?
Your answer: 10 A
